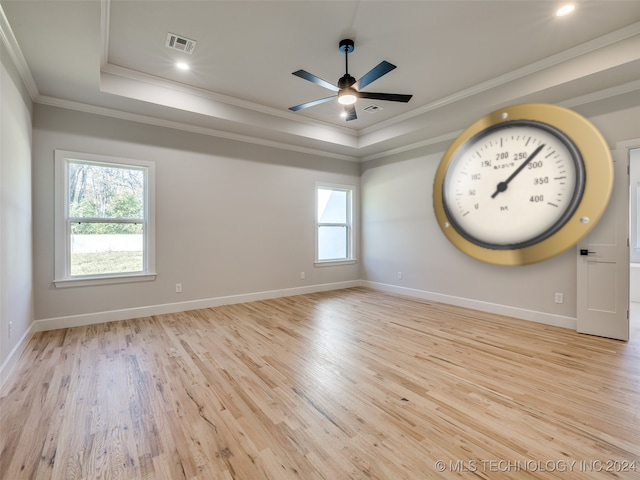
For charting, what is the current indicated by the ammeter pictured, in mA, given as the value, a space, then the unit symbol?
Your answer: 280 mA
